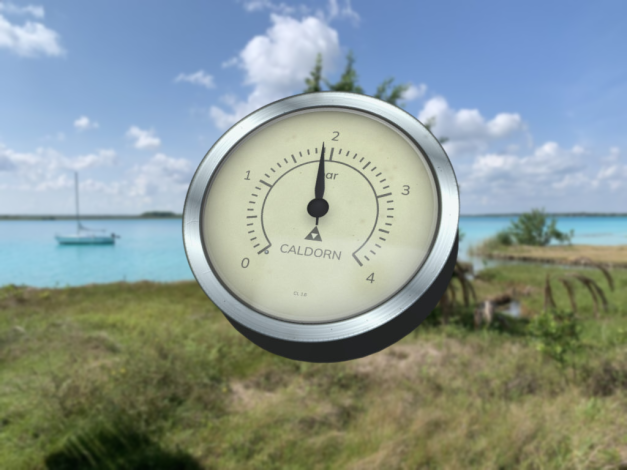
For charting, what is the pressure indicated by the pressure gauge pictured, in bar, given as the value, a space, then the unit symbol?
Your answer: 1.9 bar
